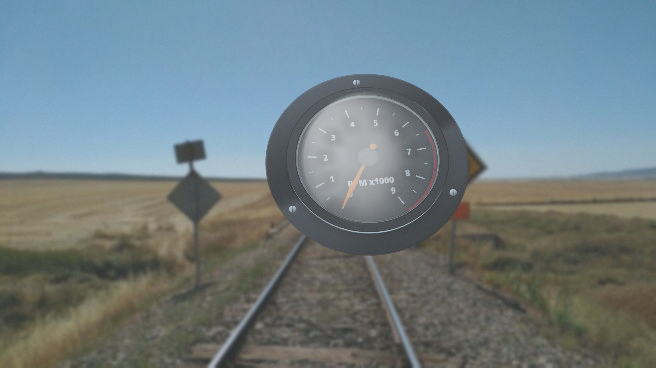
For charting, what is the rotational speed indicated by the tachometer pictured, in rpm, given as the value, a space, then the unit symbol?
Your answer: 0 rpm
